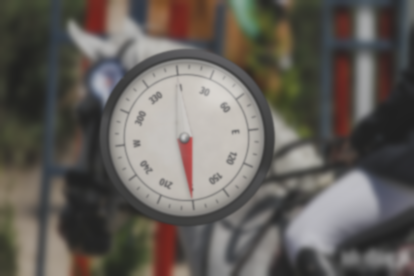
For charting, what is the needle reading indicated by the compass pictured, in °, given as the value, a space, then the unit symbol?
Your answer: 180 °
